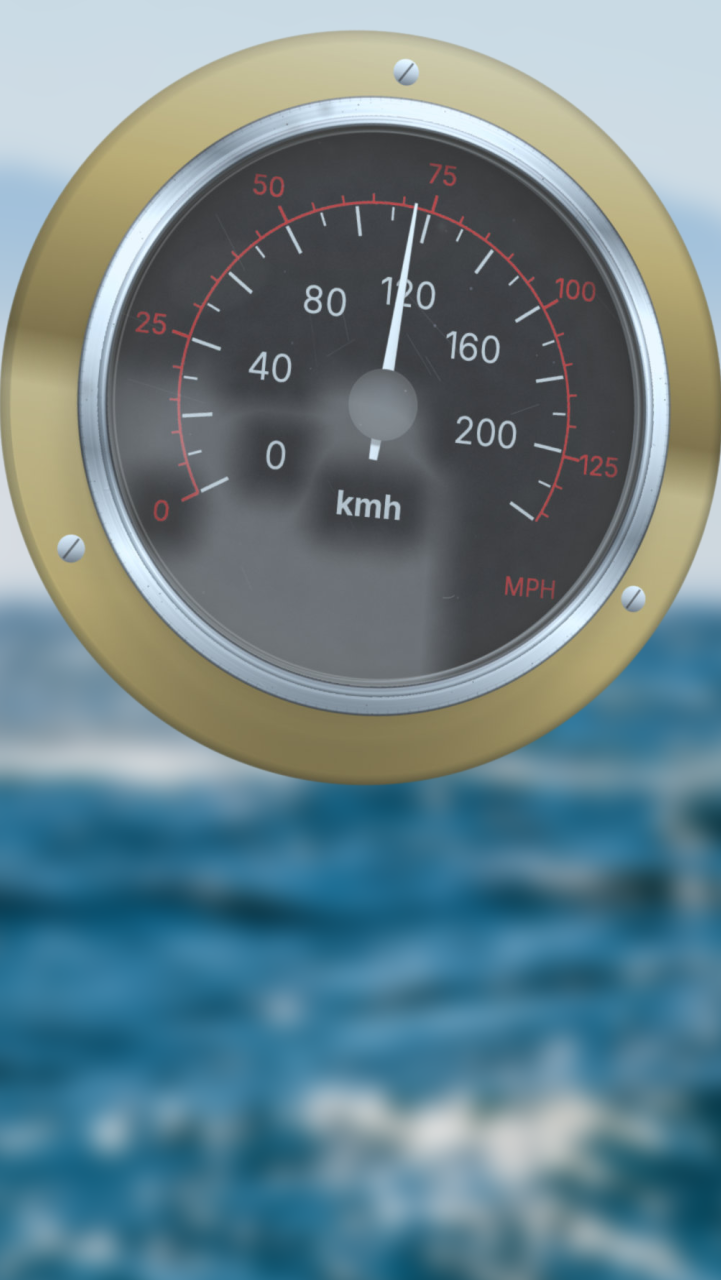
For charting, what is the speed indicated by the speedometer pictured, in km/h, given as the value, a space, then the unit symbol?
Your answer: 115 km/h
